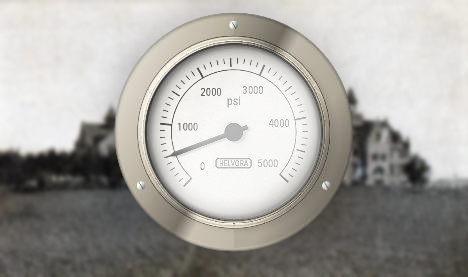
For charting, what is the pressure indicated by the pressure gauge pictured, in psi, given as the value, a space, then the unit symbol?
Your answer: 500 psi
